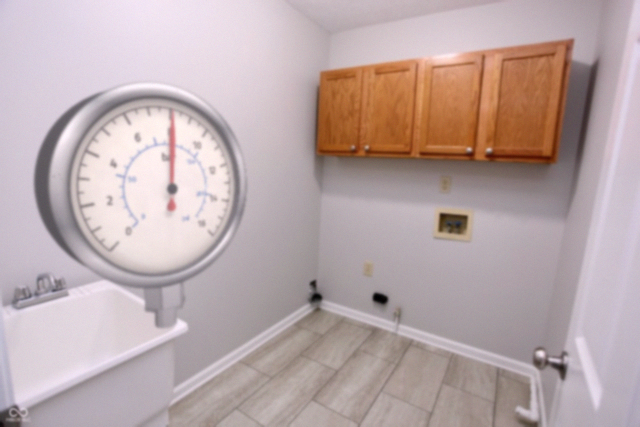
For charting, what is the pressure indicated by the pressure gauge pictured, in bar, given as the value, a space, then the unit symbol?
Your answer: 8 bar
